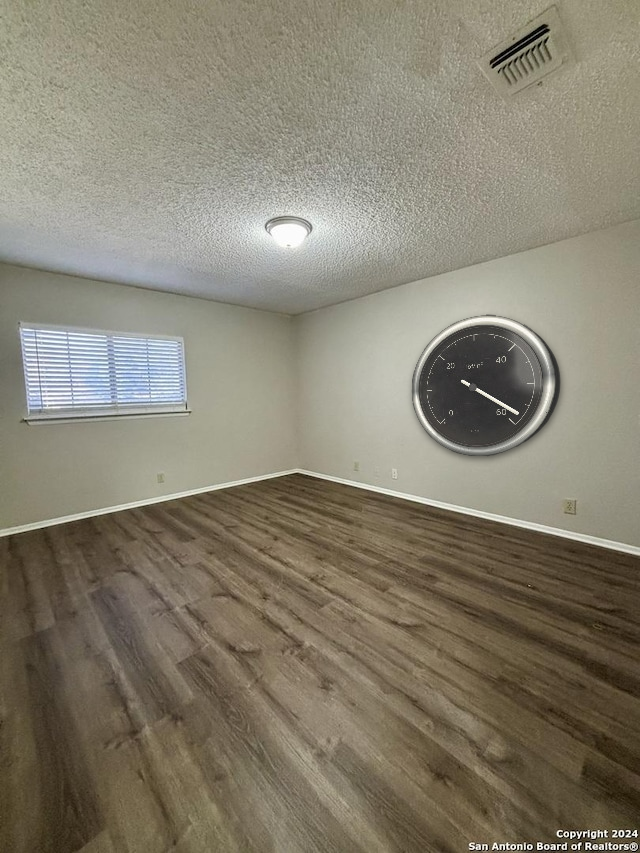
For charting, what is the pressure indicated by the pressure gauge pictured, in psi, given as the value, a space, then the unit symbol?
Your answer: 57.5 psi
